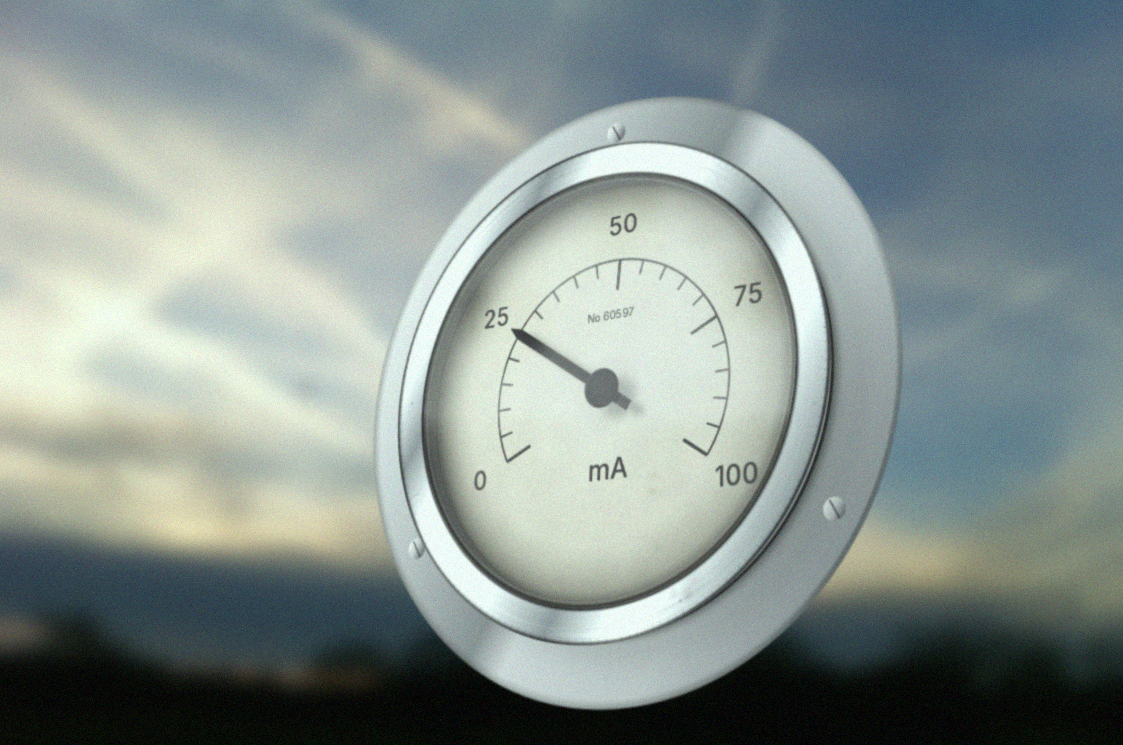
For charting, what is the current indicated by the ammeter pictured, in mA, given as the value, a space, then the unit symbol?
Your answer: 25 mA
